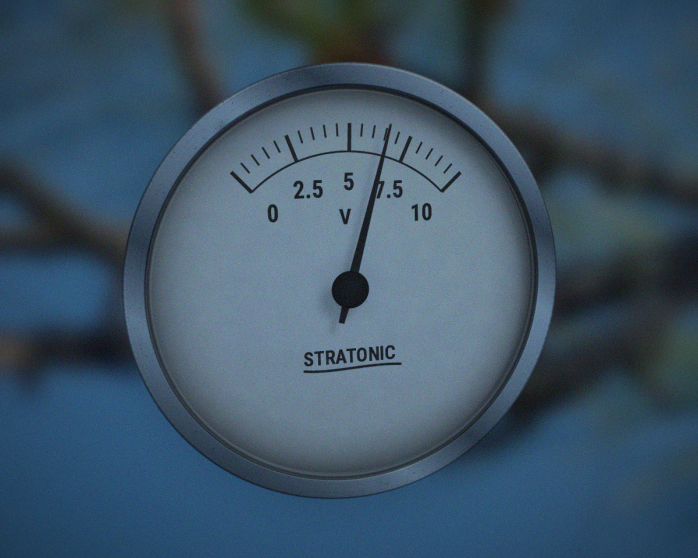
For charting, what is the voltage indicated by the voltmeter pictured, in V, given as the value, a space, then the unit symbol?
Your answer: 6.5 V
